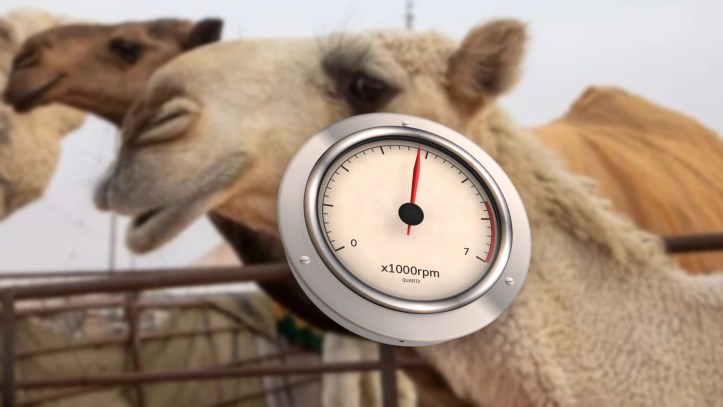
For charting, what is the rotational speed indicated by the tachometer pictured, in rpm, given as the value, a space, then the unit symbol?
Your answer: 3800 rpm
